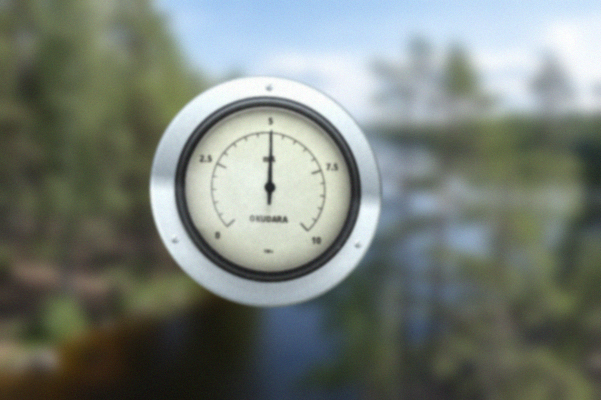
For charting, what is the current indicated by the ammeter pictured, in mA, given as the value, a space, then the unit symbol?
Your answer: 5 mA
